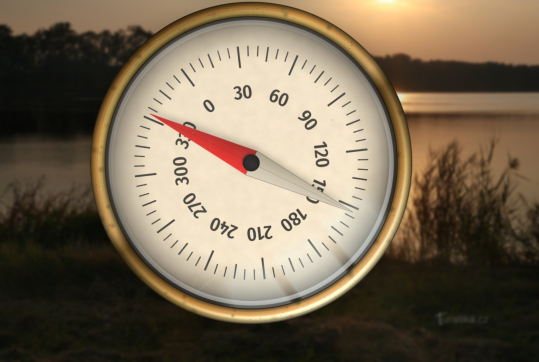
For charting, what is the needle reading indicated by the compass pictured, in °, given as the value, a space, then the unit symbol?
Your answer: 332.5 °
